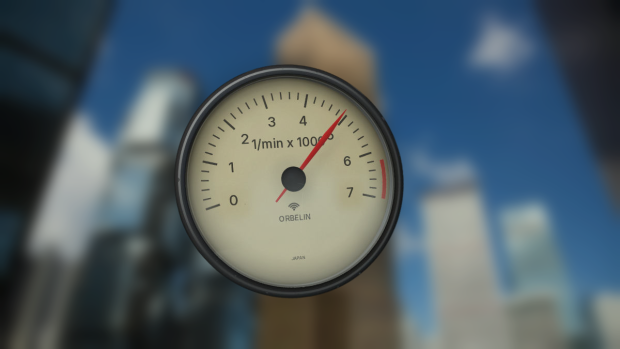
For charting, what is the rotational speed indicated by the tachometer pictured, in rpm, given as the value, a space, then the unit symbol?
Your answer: 4900 rpm
